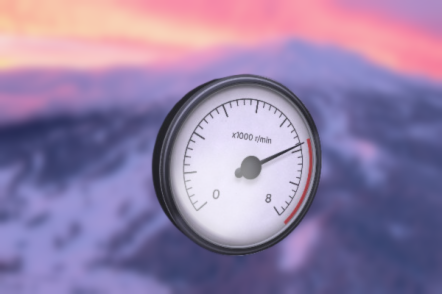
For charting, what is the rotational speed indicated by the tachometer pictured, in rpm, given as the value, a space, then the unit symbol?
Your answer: 5800 rpm
